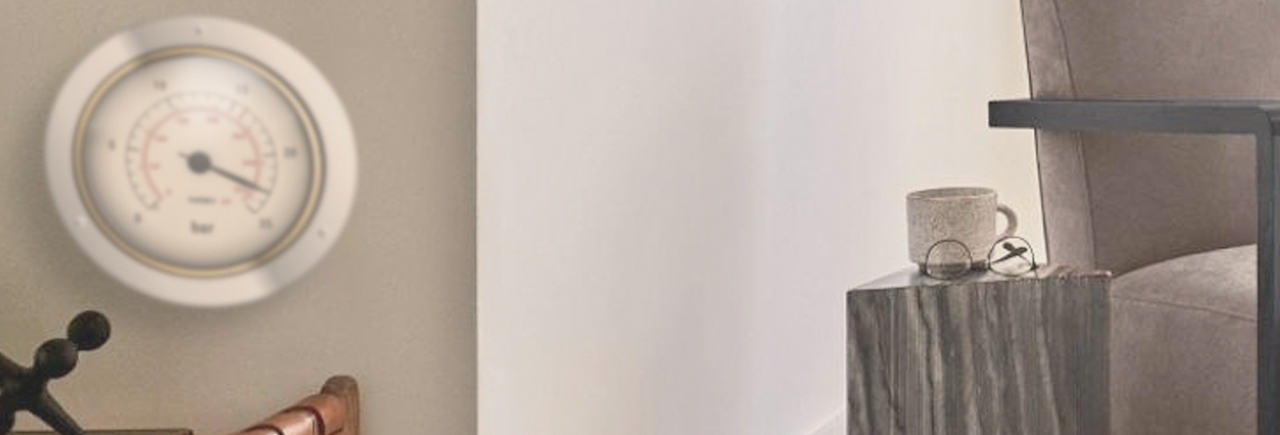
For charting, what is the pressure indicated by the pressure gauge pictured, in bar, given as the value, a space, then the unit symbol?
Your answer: 23 bar
